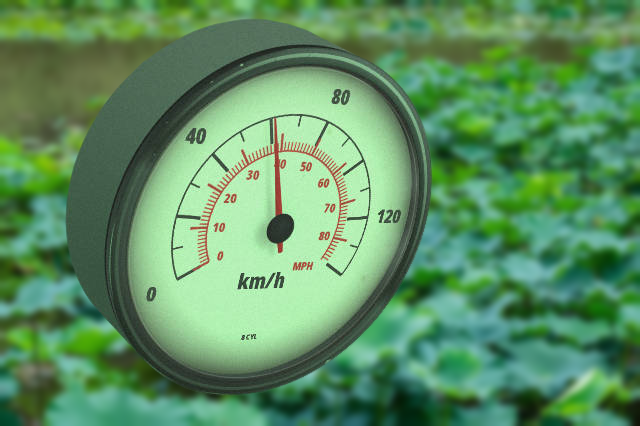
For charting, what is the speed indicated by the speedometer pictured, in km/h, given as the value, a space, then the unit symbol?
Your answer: 60 km/h
